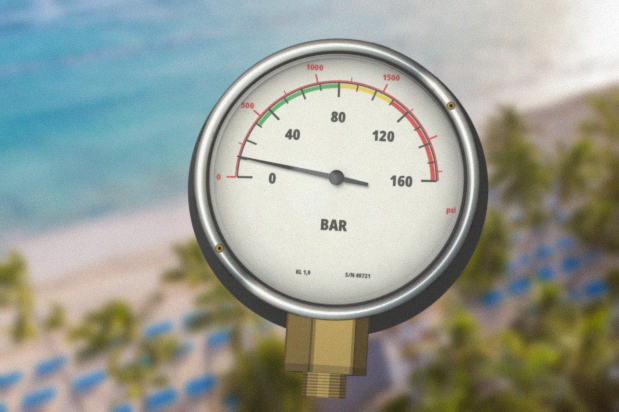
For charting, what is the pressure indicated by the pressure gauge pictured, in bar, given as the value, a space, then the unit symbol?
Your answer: 10 bar
